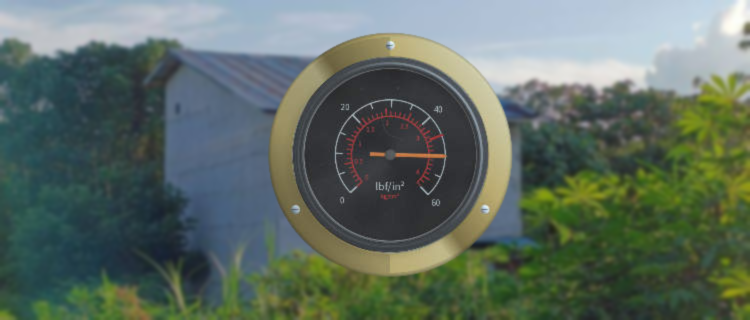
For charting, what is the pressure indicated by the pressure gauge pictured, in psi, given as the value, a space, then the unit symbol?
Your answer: 50 psi
